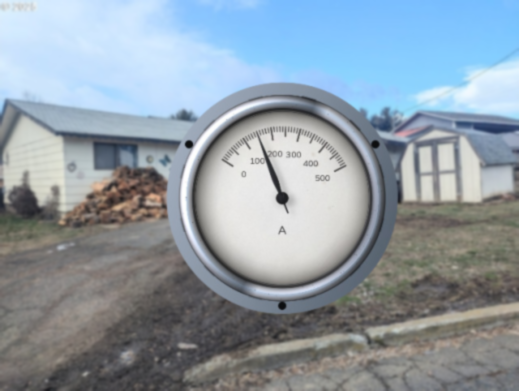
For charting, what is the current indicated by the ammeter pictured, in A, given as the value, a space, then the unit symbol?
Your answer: 150 A
